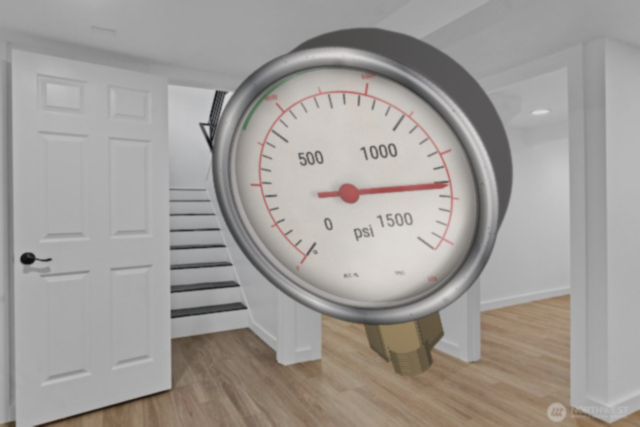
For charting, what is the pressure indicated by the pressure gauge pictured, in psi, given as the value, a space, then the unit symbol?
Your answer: 1250 psi
